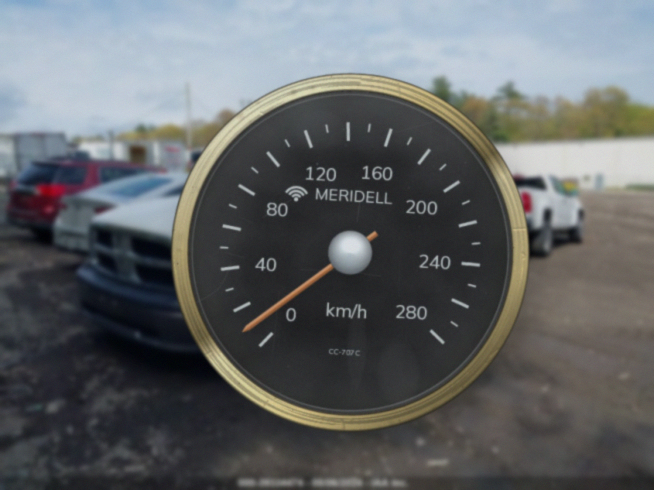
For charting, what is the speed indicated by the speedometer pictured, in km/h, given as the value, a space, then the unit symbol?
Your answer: 10 km/h
